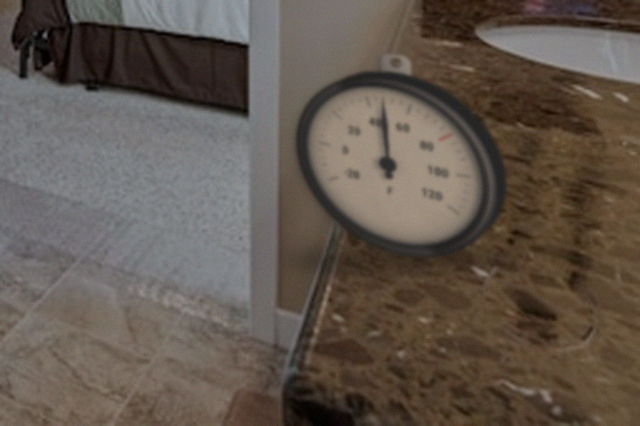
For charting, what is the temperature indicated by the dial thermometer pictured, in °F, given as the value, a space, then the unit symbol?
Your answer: 48 °F
